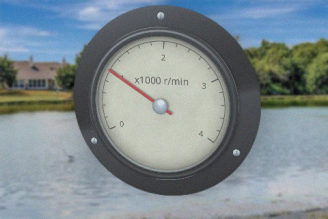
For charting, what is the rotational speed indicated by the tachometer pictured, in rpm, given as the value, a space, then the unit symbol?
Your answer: 1000 rpm
